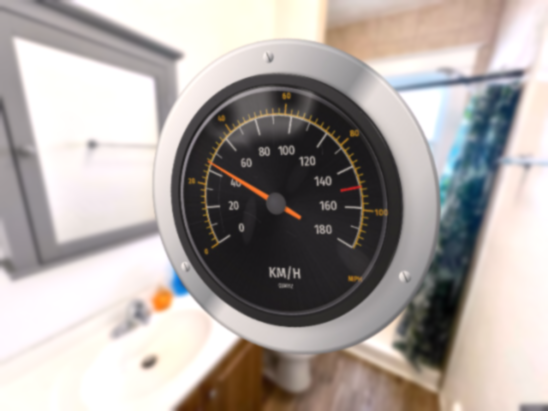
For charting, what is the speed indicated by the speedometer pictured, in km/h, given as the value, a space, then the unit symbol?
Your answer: 45 km/h
